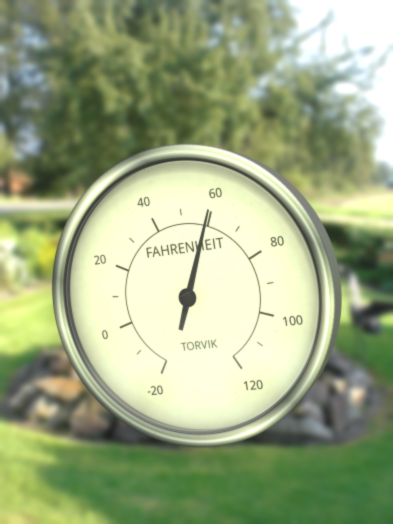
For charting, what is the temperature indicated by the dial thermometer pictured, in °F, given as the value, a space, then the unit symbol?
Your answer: 60 °F
